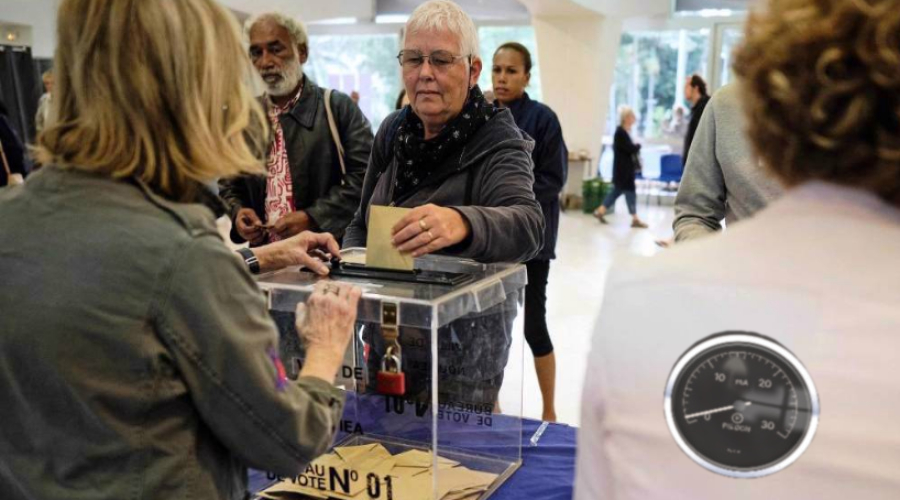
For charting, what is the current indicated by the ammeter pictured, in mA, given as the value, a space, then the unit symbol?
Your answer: 1 mA
